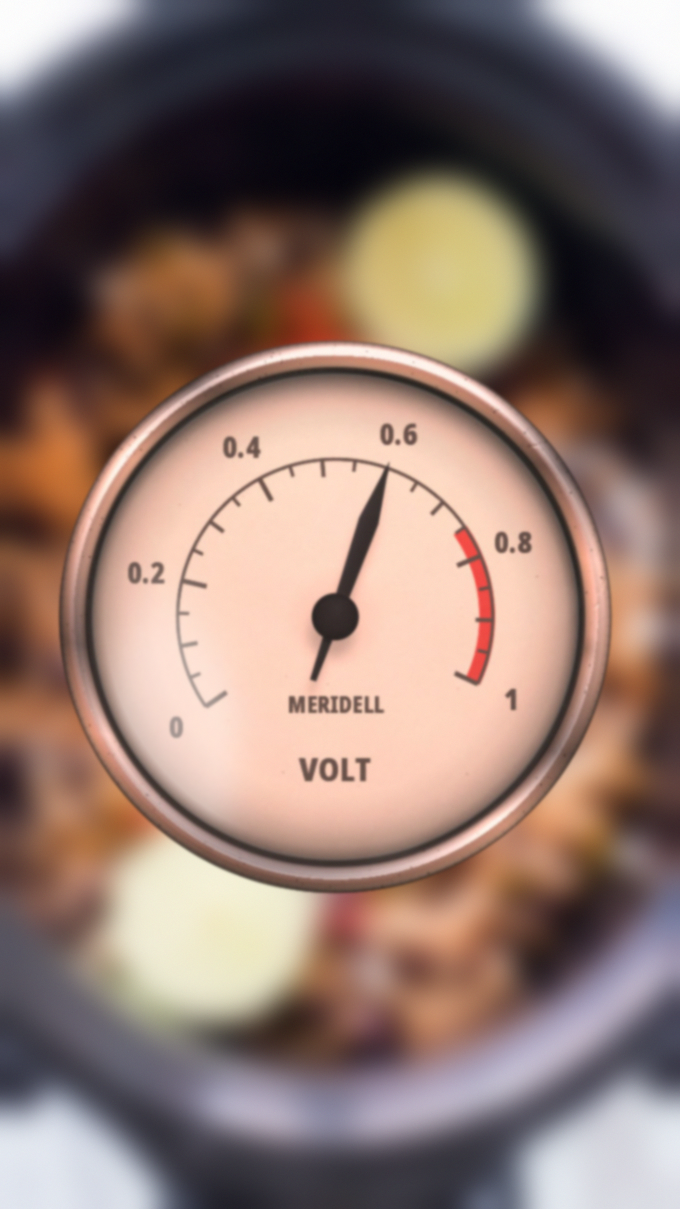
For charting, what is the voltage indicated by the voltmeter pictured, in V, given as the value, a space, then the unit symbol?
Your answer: 0.6 V
